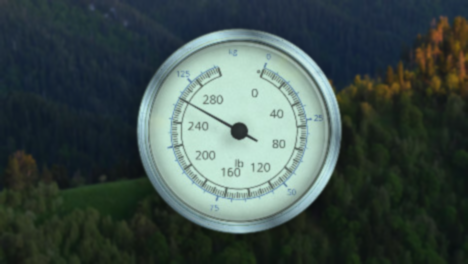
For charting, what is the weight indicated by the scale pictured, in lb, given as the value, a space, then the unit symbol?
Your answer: 260 lb
